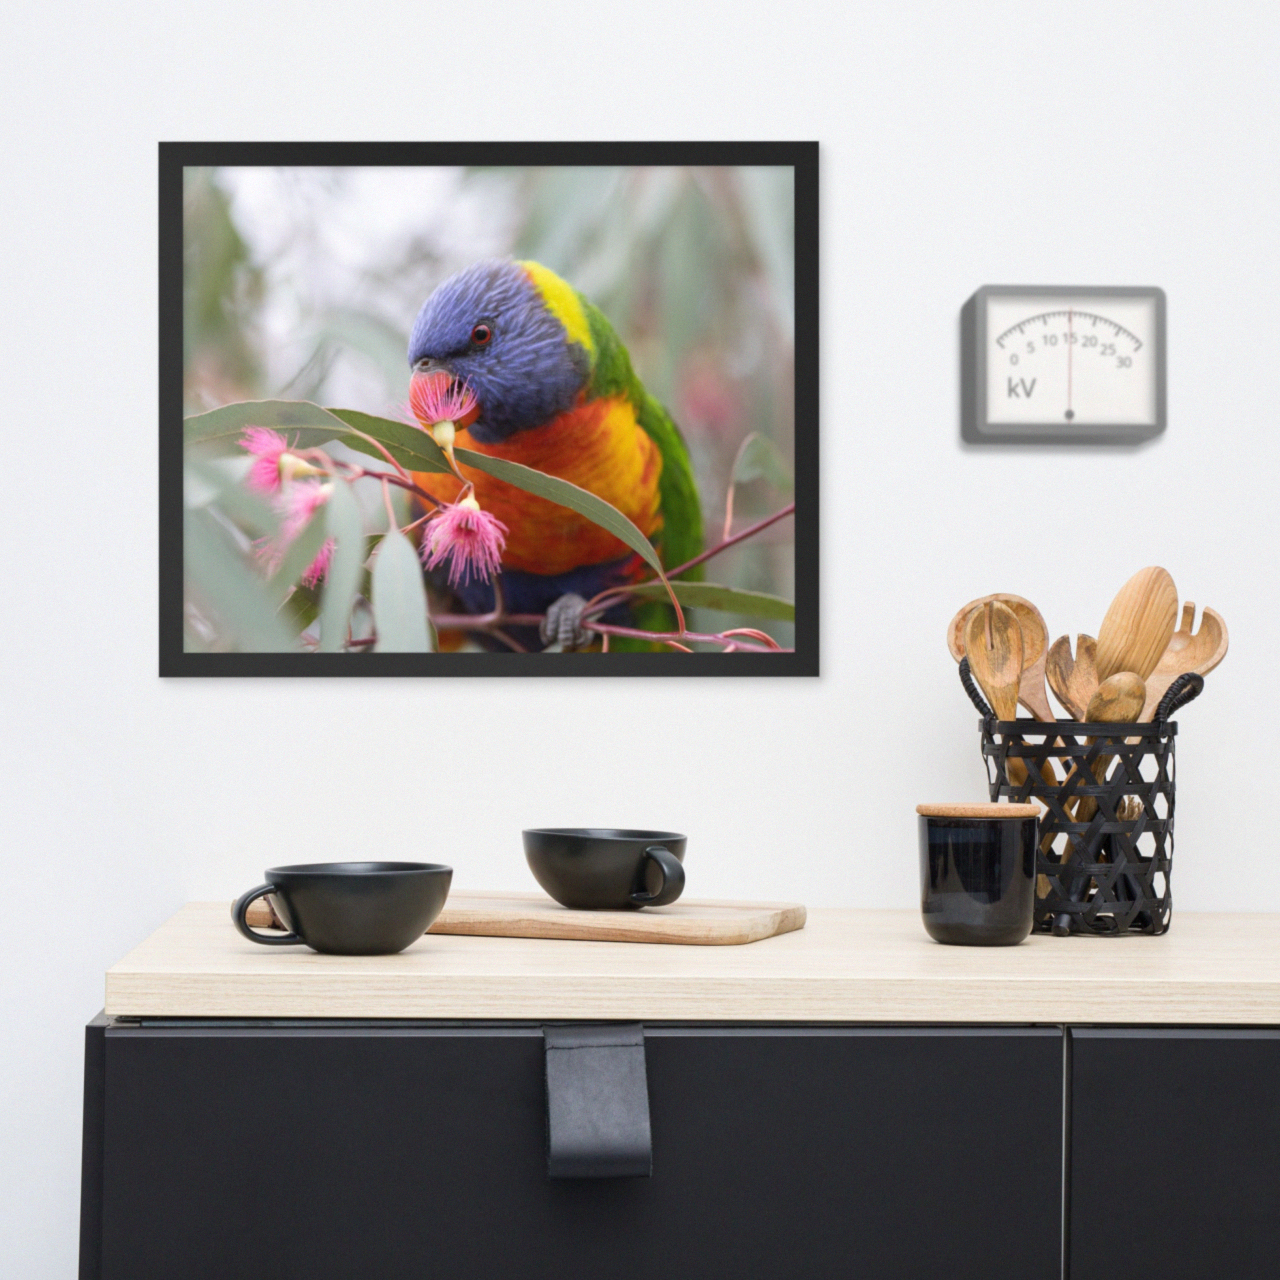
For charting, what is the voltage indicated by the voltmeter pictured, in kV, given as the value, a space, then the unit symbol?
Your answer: 15 kV
